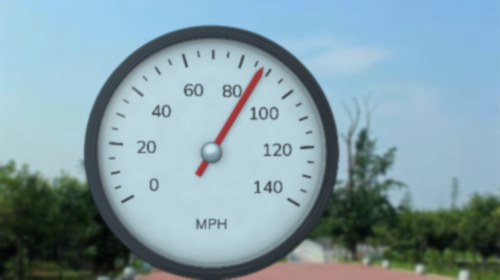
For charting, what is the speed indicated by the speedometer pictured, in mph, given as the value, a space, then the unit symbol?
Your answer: 87.5 mph
